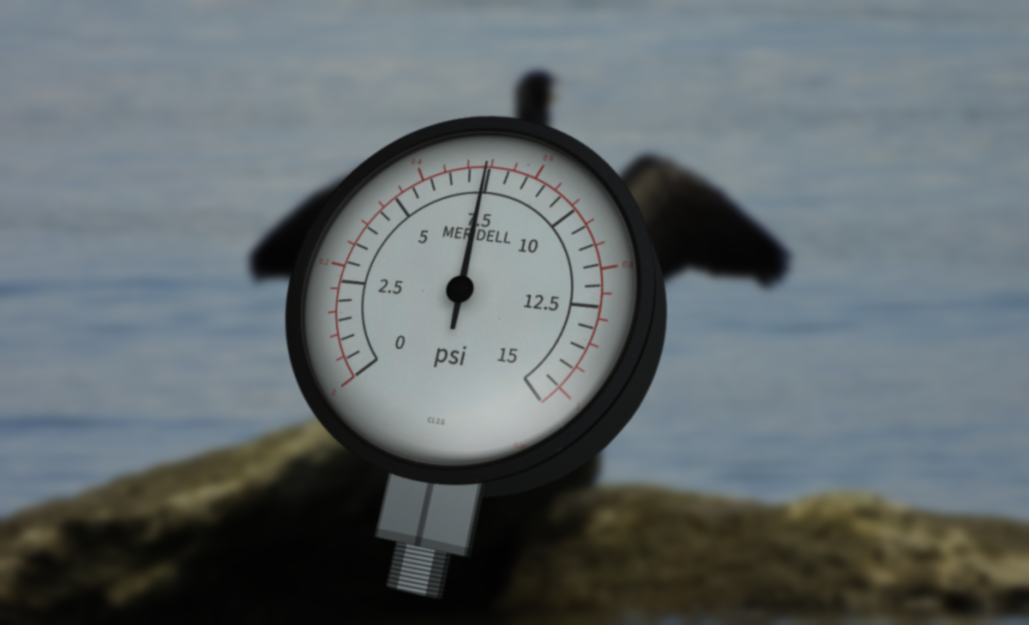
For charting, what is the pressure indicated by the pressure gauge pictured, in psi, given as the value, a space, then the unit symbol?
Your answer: 7.5 psi
